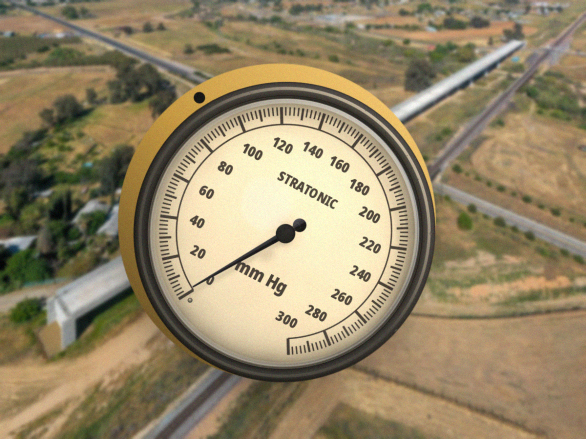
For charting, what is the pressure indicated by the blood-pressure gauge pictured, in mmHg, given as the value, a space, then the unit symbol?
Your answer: 2 mmHg
